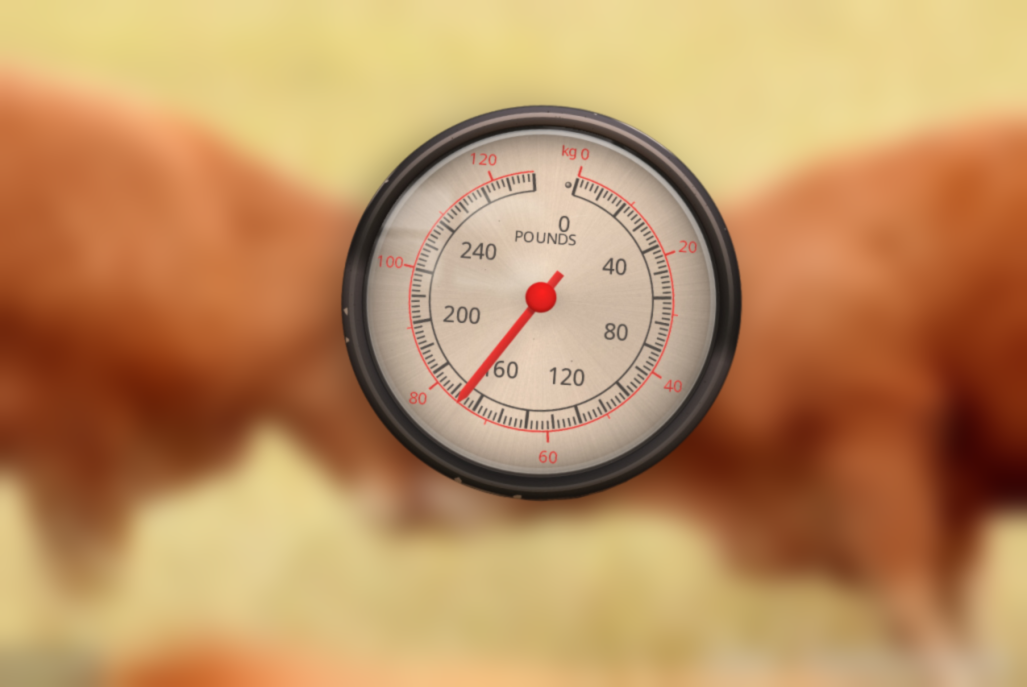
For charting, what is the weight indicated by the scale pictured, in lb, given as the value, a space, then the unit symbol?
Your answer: 166 lb
